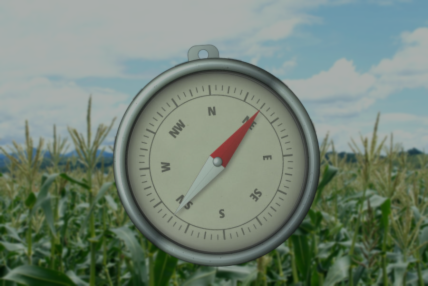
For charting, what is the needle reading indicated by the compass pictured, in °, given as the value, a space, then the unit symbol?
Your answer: 45 °
